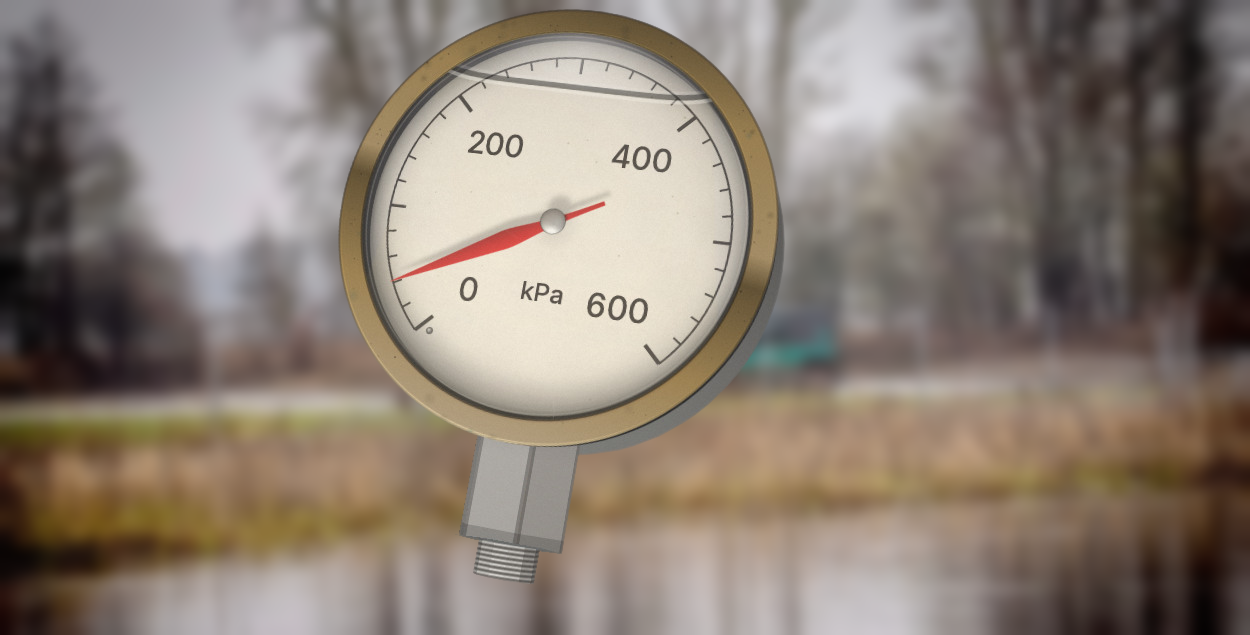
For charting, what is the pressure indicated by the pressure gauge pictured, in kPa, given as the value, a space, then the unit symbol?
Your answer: 40 kPa
